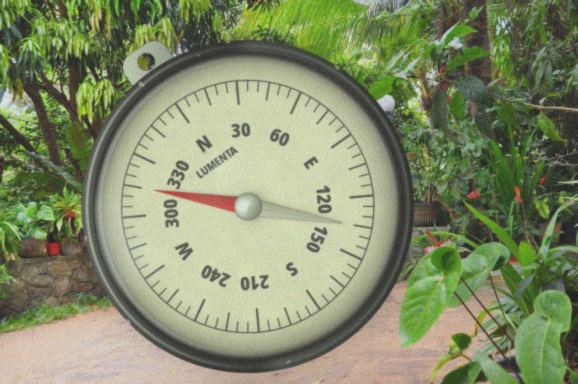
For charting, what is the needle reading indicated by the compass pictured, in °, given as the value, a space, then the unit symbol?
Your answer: 315 °
